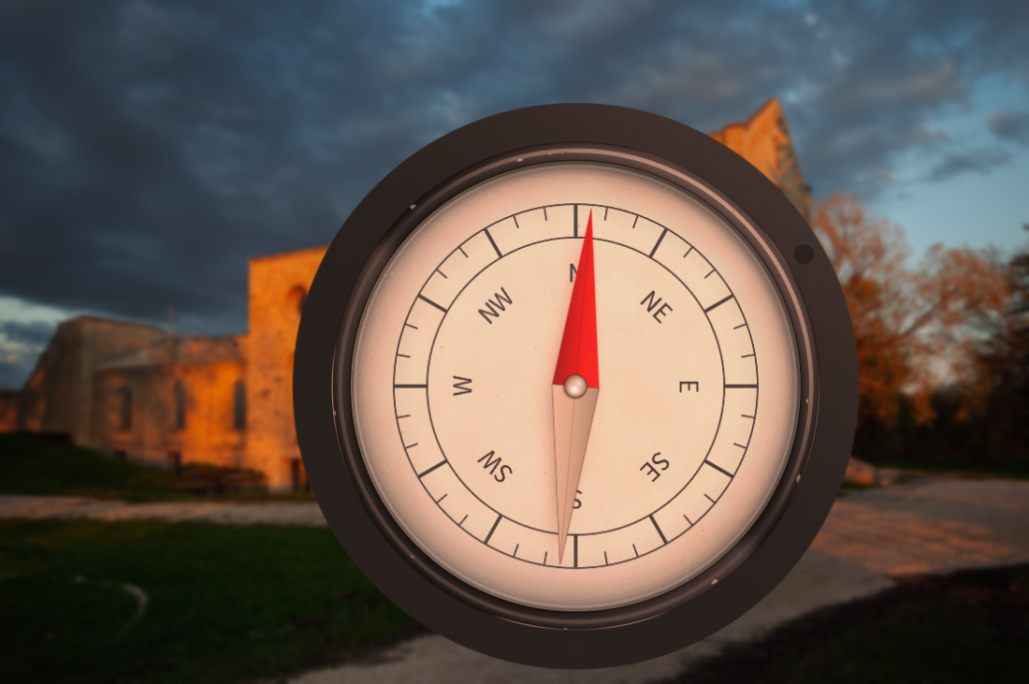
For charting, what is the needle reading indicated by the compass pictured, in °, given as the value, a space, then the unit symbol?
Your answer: 5 °
